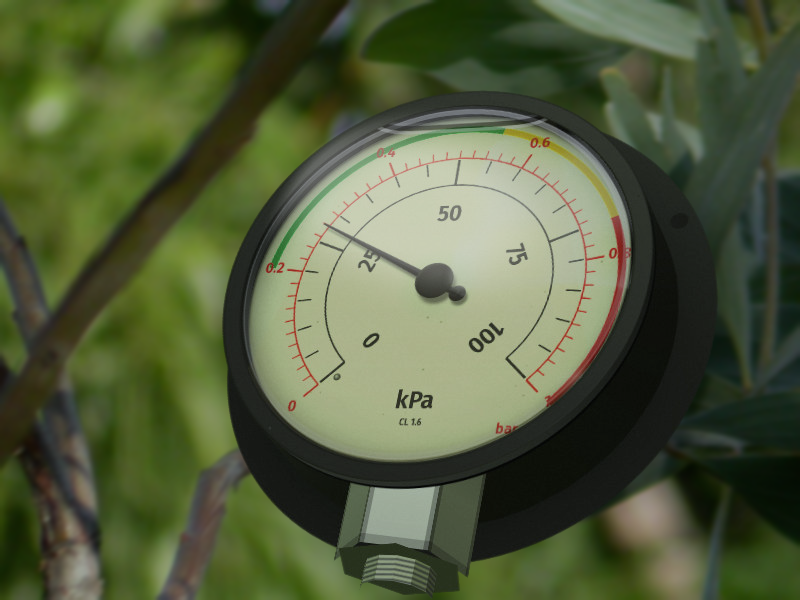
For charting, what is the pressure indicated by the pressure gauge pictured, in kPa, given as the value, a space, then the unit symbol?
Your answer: 27.5 kPa
